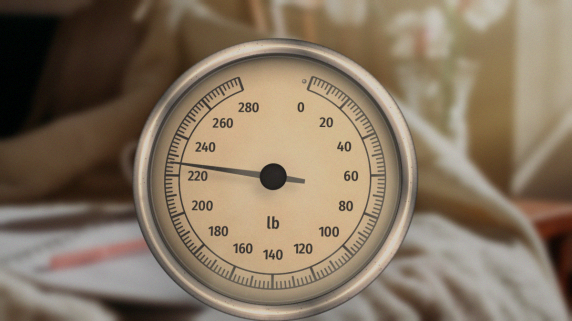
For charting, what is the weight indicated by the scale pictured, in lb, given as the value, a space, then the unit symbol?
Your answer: 226 lb
